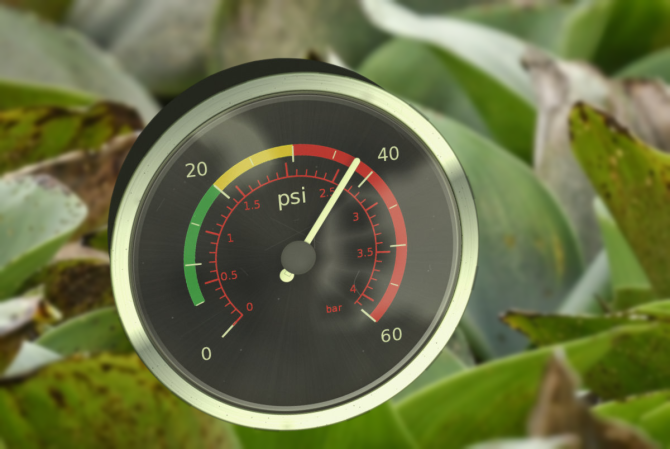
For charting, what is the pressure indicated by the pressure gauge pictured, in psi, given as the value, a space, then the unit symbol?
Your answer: 37.5 psi
